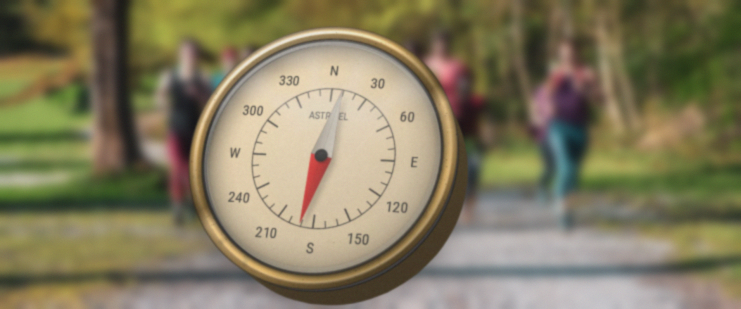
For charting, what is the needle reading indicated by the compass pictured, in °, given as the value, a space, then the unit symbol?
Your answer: 190 °
